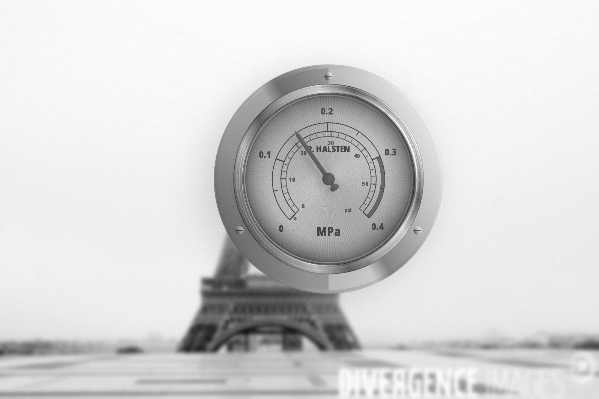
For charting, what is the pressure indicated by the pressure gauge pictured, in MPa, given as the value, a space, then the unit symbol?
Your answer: 0.15 MPa
